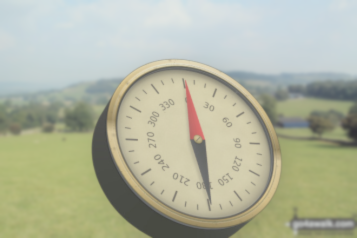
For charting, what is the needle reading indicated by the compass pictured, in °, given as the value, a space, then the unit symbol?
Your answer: 0 °
